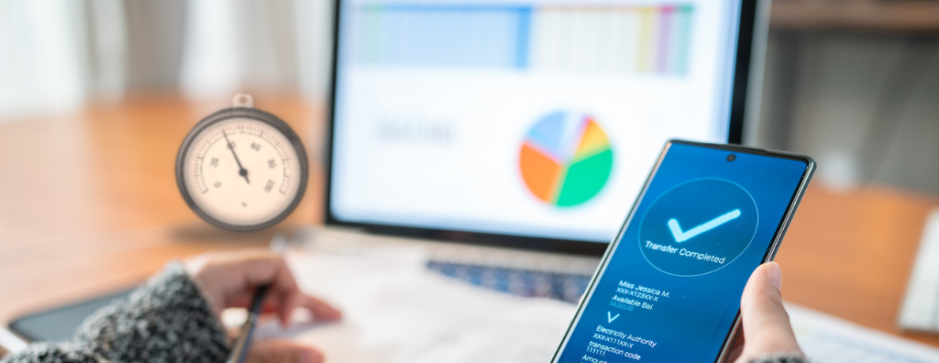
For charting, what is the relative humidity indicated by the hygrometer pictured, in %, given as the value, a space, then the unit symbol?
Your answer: 40 %
